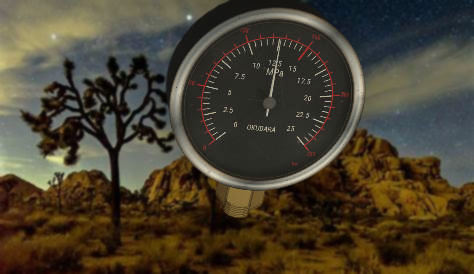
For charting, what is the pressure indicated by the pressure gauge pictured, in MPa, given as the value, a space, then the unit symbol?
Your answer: 12.5 MPa
